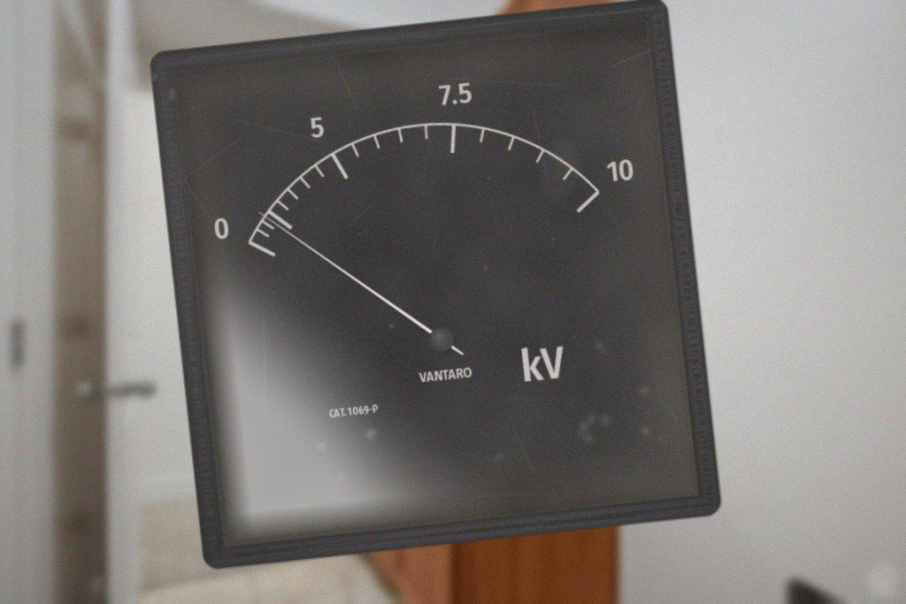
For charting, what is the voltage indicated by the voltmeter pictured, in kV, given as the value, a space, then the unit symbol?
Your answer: 2.25 kV
